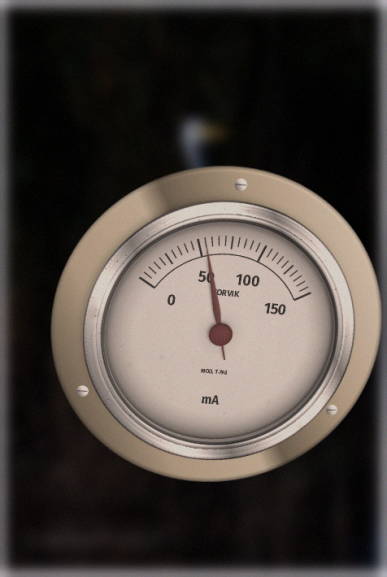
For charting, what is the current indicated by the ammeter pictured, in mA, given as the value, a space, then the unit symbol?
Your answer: 55 mA
